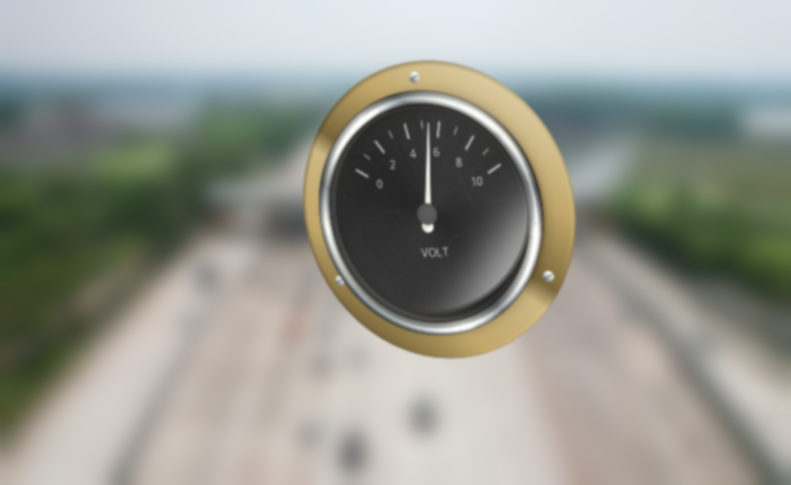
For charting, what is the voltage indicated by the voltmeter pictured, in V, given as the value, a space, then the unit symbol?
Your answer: 5.5 V
